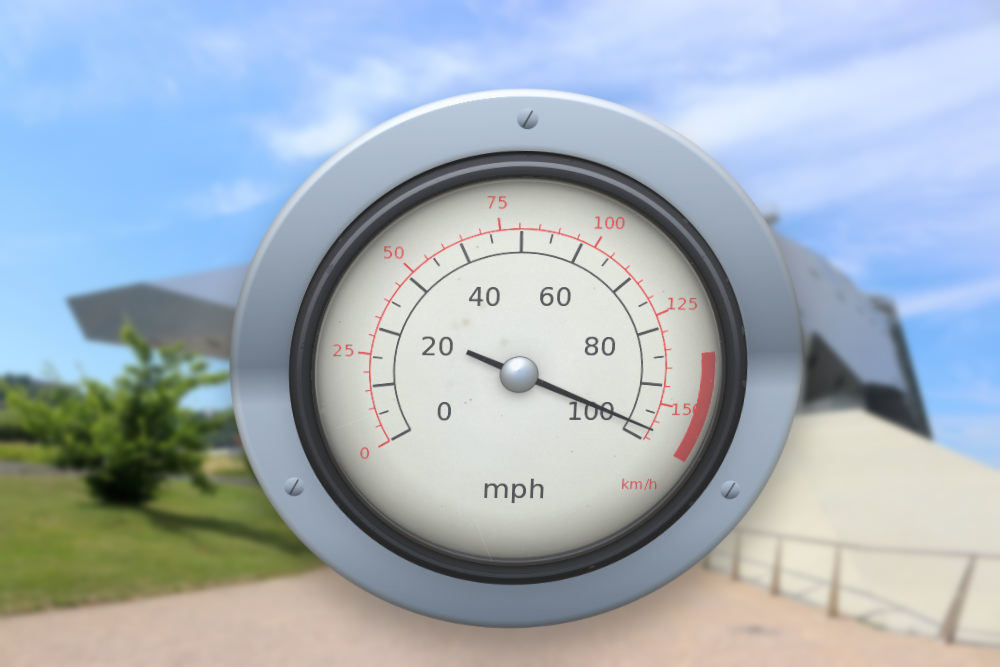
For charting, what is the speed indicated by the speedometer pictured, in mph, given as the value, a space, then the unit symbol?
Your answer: 97.5 mph
